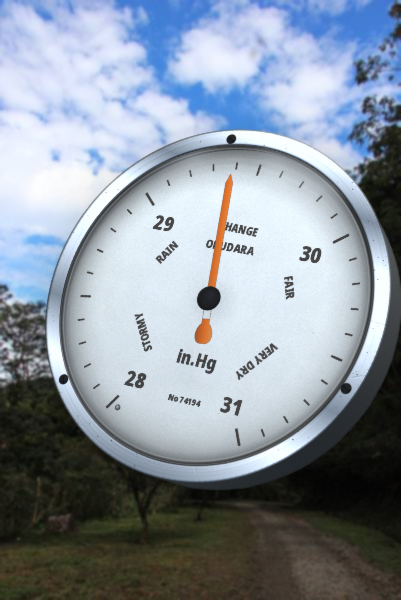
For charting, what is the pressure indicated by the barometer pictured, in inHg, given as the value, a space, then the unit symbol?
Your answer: 29.4 inHg
